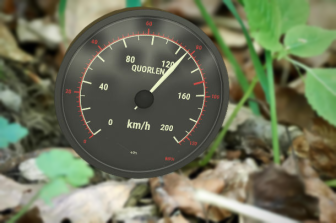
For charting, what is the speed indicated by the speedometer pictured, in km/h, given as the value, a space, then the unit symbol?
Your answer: 125 km/h
